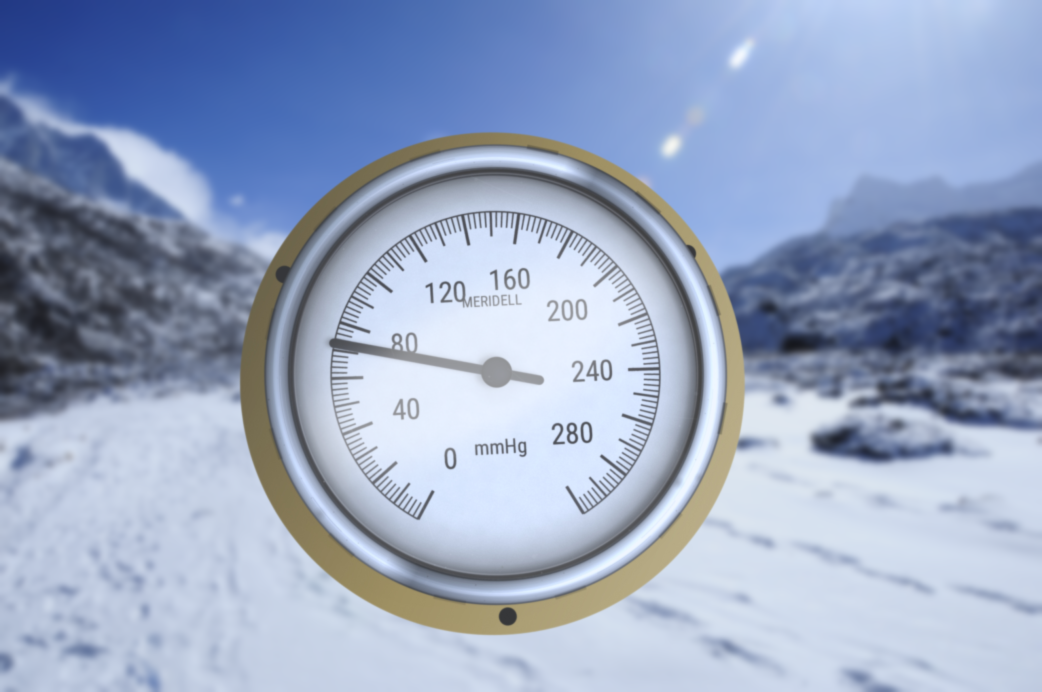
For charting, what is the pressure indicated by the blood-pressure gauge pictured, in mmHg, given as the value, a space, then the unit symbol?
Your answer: 72 mmHg
